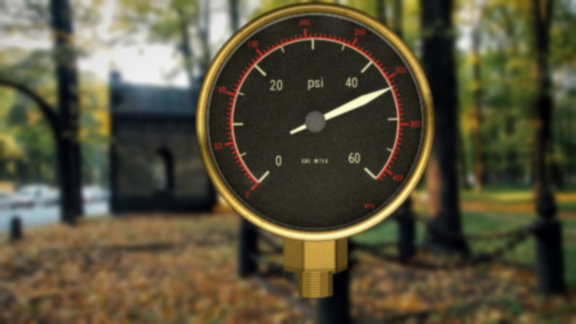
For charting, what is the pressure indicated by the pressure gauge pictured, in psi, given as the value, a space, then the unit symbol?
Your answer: 45 psi
